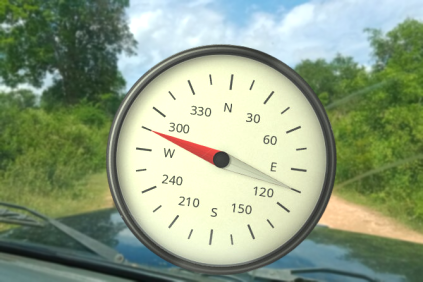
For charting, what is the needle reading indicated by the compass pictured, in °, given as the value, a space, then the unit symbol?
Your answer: 285 °
